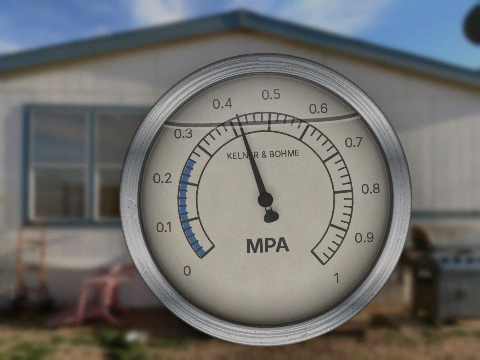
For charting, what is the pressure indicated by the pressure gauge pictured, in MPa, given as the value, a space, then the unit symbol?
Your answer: 0.42 MPa
